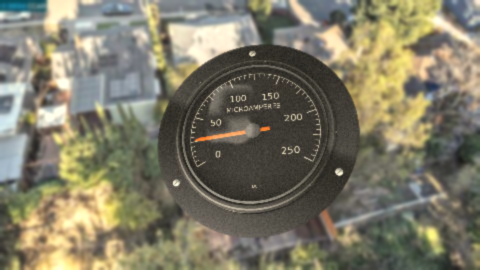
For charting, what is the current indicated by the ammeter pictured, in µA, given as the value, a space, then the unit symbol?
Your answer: 25 µA
